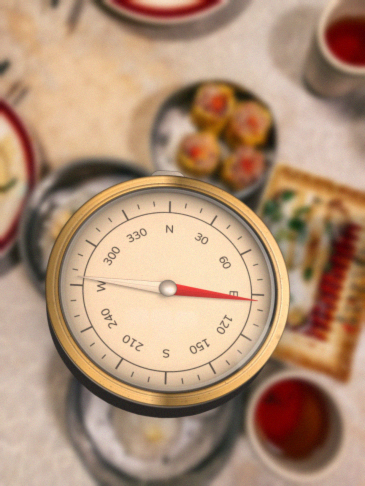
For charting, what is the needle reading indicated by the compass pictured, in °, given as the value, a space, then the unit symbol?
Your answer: 95 °
